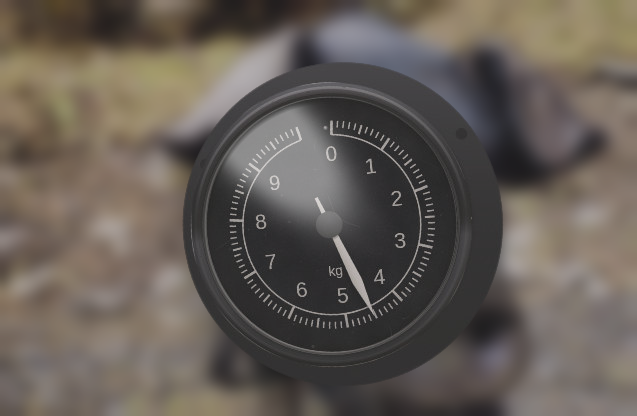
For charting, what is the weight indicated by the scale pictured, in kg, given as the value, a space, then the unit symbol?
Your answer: 4.5 kg
